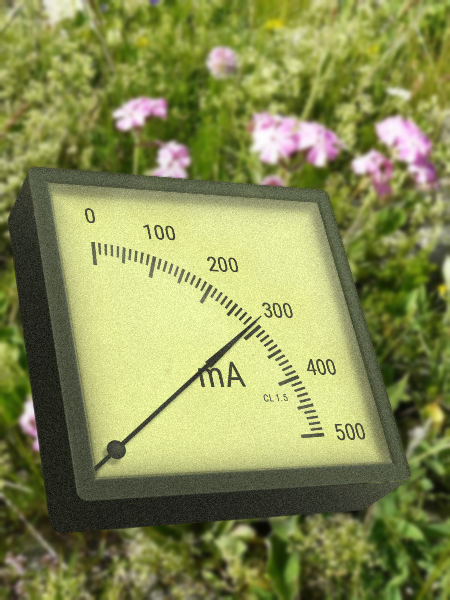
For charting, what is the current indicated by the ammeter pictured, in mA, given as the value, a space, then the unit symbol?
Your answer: 290 mA
